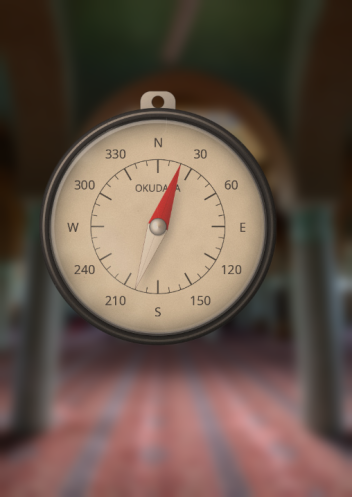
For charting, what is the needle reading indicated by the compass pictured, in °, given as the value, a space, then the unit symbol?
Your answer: 20 °
